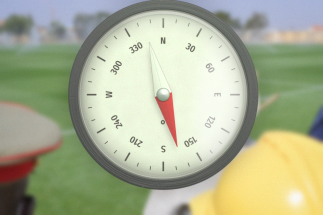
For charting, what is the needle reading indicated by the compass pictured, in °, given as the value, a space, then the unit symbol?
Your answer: 165 °
